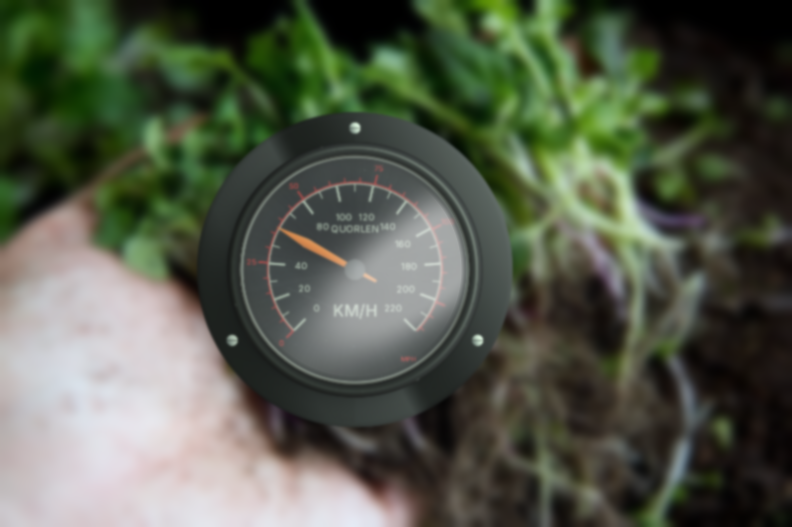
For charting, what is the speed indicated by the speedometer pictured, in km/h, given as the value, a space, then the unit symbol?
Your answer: 60 km/h
